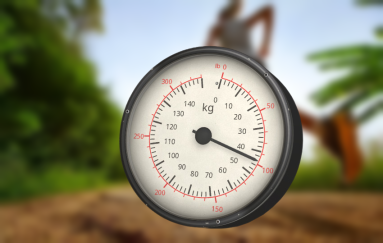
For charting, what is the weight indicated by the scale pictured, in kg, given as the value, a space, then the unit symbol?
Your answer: 44 kg
